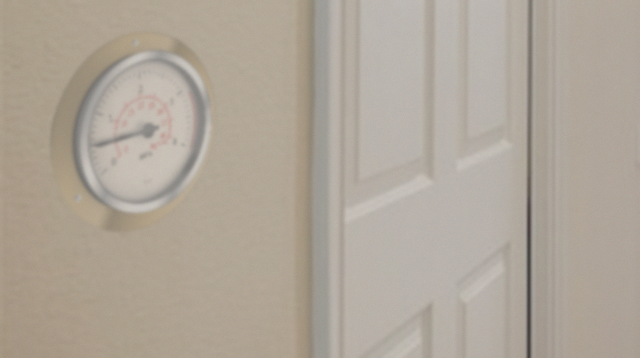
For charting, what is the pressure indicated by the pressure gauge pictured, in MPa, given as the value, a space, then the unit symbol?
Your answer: 0.5 MPa
